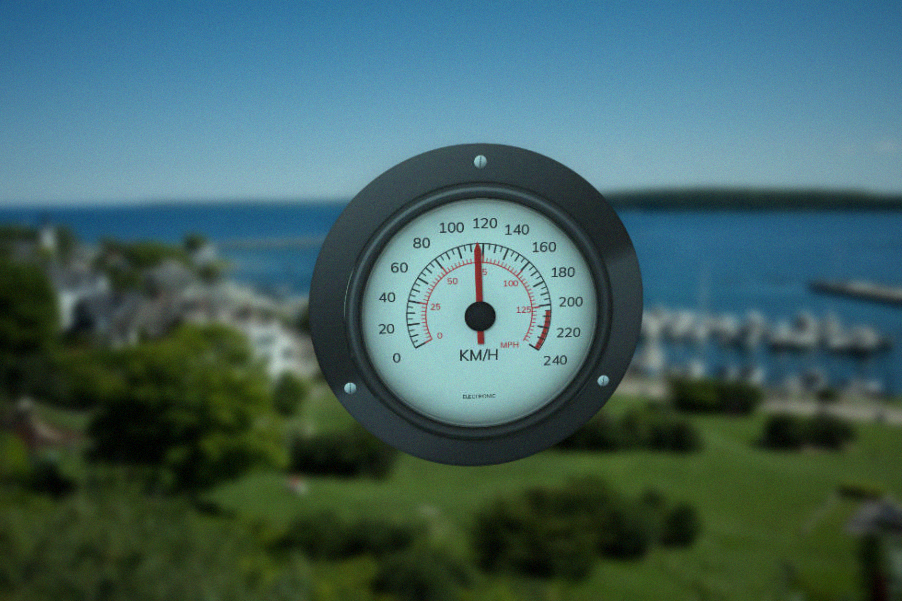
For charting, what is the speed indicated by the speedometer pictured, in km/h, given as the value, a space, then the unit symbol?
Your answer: 115 km/h
